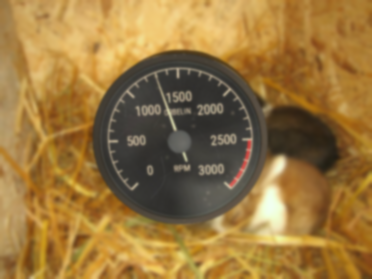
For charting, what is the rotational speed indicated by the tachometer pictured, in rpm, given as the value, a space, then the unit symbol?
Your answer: 1300 rpm
